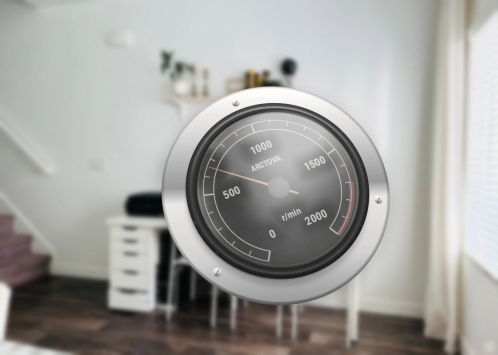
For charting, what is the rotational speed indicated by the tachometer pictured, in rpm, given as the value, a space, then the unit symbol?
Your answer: 650 rpm
